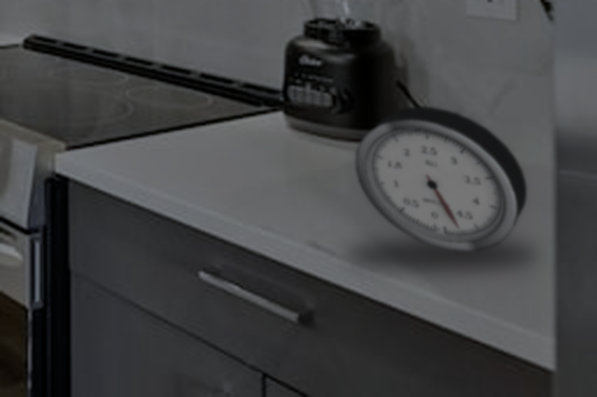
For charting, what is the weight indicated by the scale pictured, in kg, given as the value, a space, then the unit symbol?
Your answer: 4.75 kg
